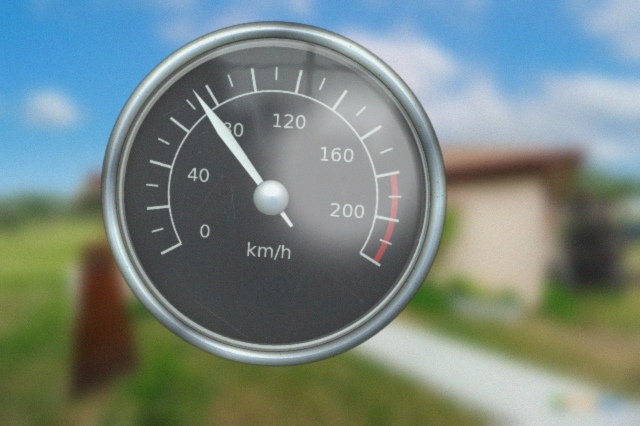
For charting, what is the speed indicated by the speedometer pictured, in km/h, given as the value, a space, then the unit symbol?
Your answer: 75 km/h
